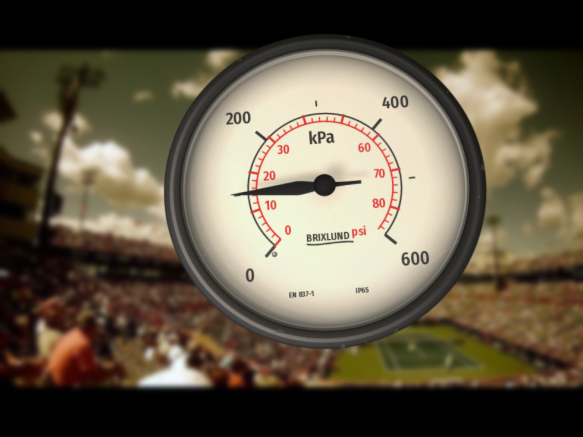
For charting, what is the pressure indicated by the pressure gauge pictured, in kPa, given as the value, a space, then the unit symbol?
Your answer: 100 kPa
